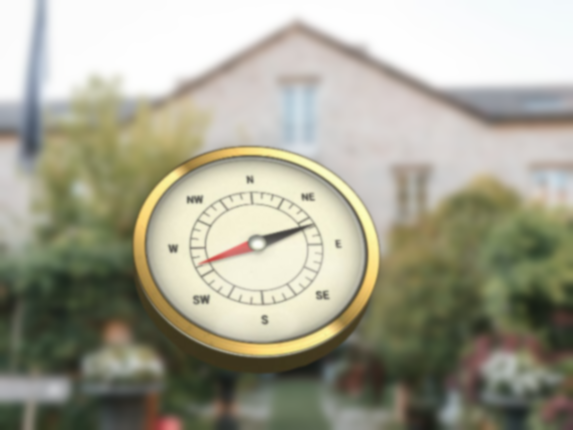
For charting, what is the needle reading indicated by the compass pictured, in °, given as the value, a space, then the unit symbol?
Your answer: 250 °
